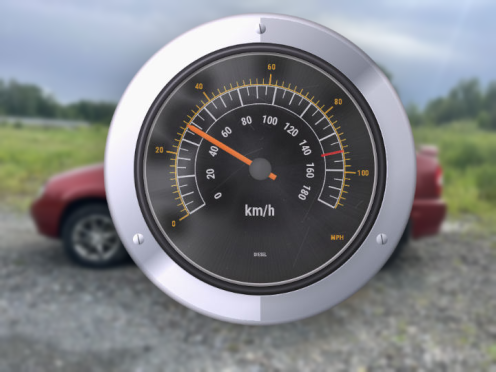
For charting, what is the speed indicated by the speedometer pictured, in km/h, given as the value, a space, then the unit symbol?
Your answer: 47.5 km/h
